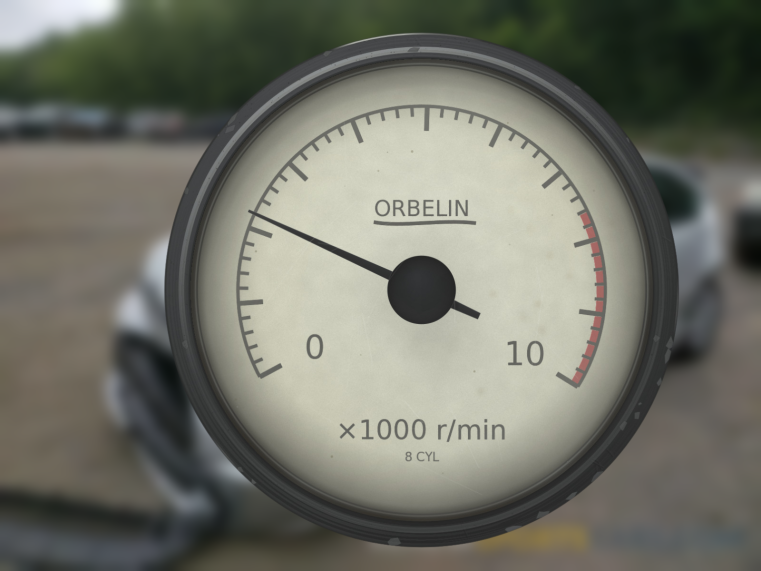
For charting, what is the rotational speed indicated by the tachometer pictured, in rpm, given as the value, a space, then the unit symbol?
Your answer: 2200 rpm
